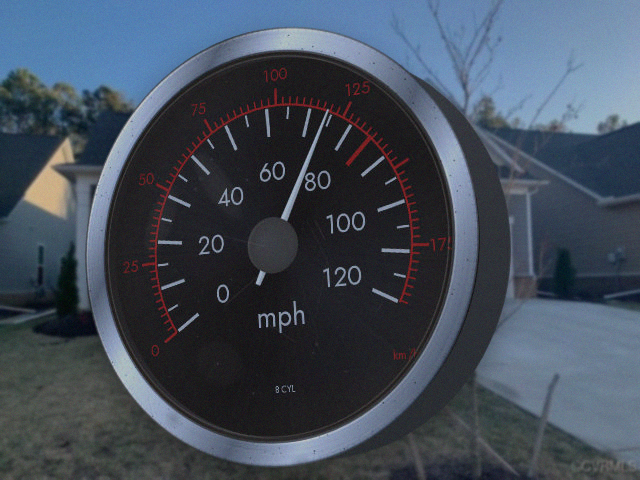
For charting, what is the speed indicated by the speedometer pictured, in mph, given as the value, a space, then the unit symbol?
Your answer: 75 mph
